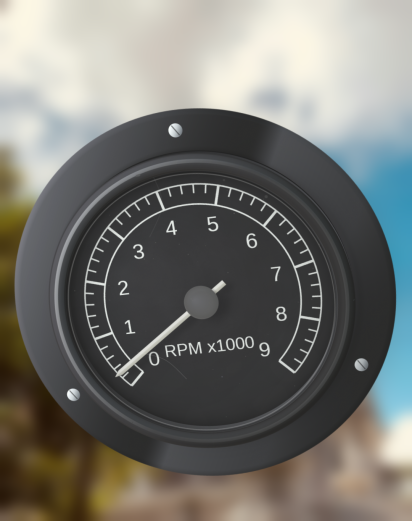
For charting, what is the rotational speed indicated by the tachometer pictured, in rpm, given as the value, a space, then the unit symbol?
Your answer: 300 rpm
